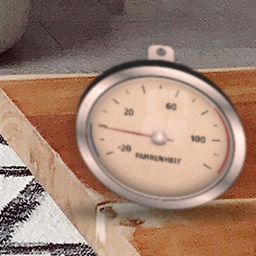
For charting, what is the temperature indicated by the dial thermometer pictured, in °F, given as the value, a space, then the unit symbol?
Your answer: 0 °F
